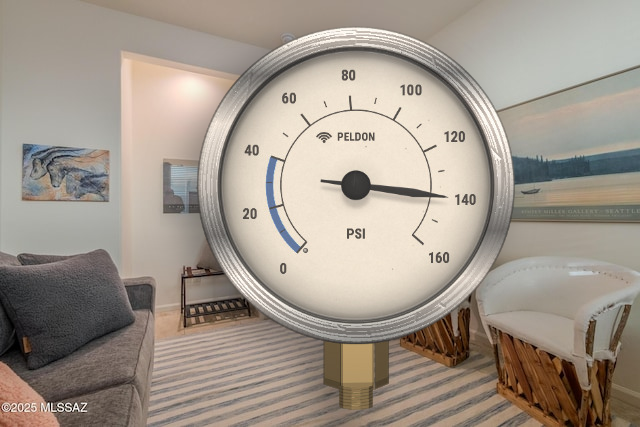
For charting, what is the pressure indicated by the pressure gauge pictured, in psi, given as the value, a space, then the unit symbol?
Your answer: 140 psi
